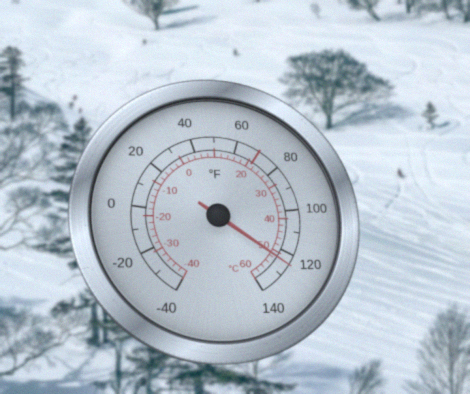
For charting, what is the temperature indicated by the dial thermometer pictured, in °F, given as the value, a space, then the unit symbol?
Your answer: 125 °F
